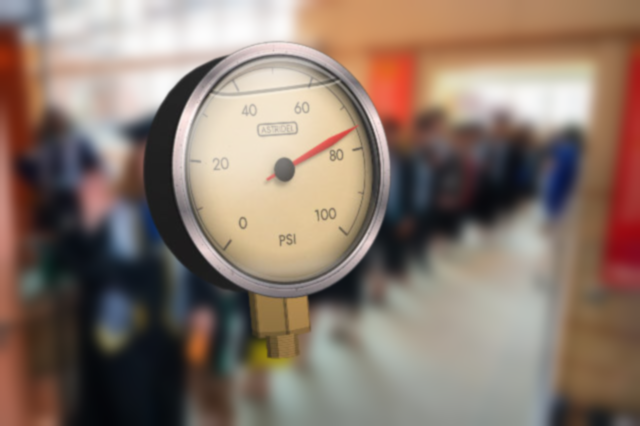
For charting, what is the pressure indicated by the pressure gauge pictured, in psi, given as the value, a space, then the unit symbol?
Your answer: 75 psi
